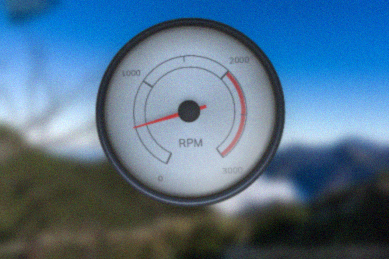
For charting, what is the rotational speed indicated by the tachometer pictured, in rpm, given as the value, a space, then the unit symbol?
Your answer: 500 rpm
